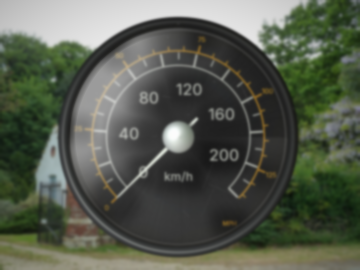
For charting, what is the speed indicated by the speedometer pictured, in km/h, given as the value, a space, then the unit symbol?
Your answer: 0 km/h
